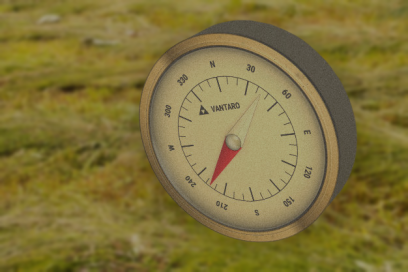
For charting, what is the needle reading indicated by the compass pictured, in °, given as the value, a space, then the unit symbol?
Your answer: 225 °
